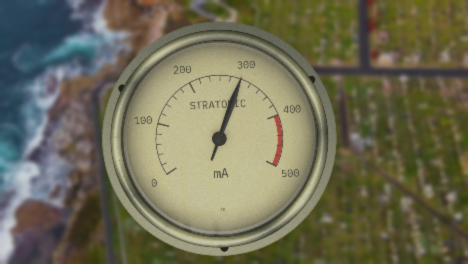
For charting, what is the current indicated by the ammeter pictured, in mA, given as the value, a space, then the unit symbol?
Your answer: 300 mA
